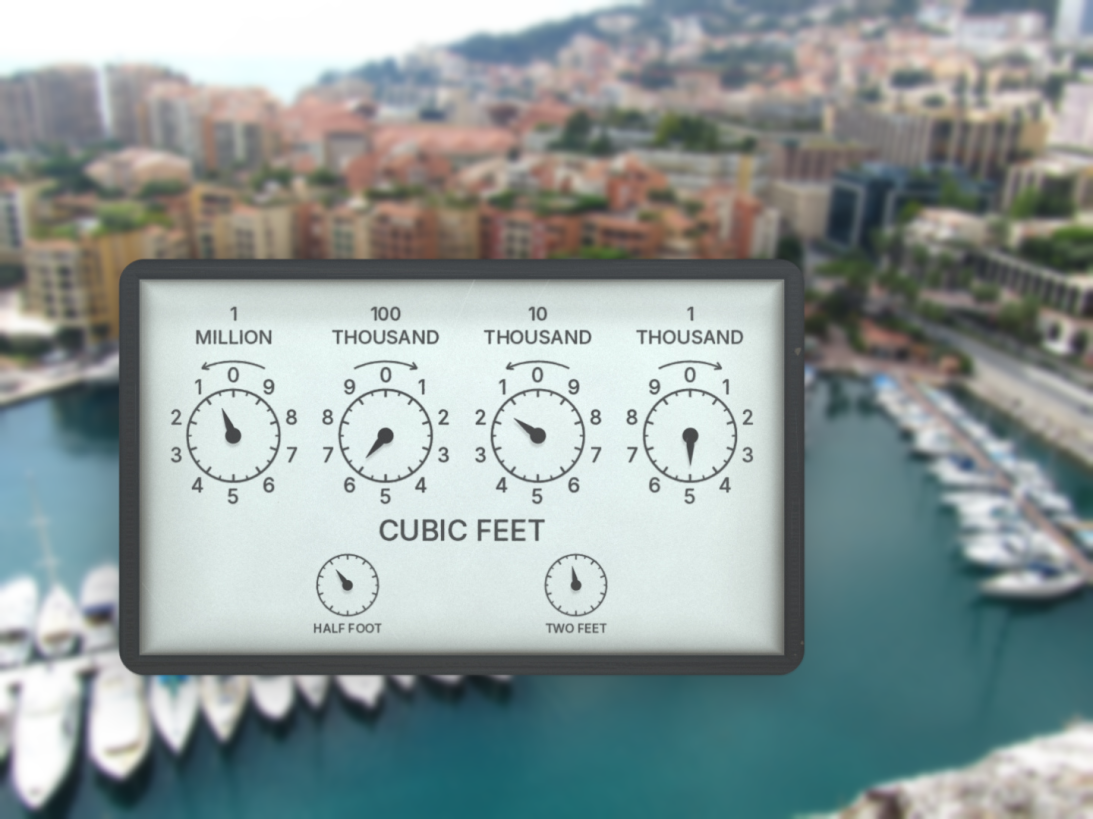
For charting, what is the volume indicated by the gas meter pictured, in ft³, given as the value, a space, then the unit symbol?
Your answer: 61500 ft³
